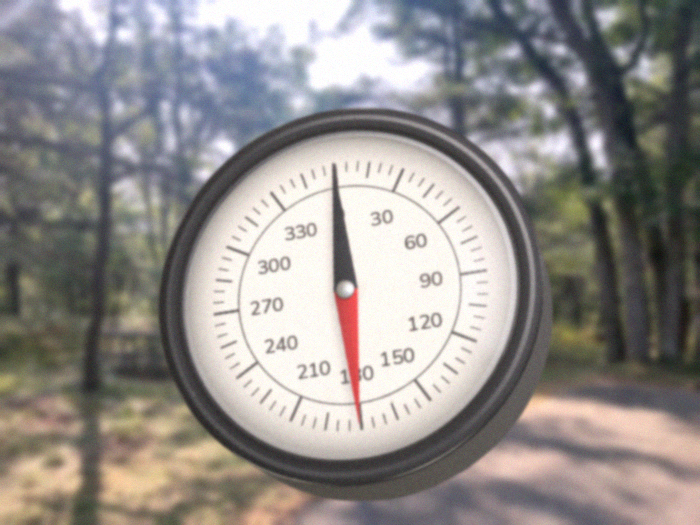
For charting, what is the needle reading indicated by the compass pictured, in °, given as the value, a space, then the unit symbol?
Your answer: 180 °
